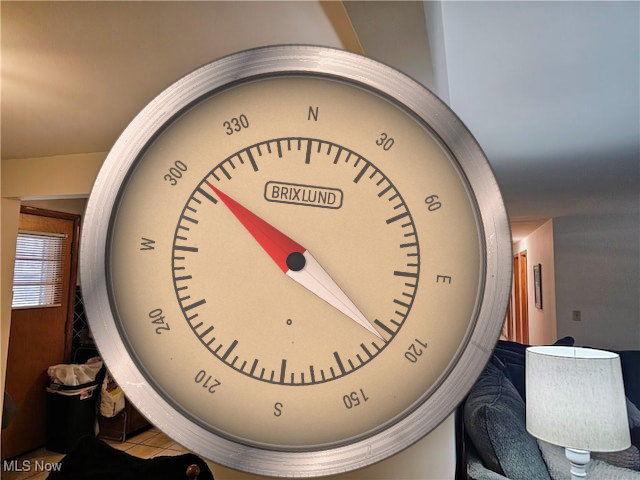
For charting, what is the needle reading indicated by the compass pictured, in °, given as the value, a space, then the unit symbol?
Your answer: 305 °
